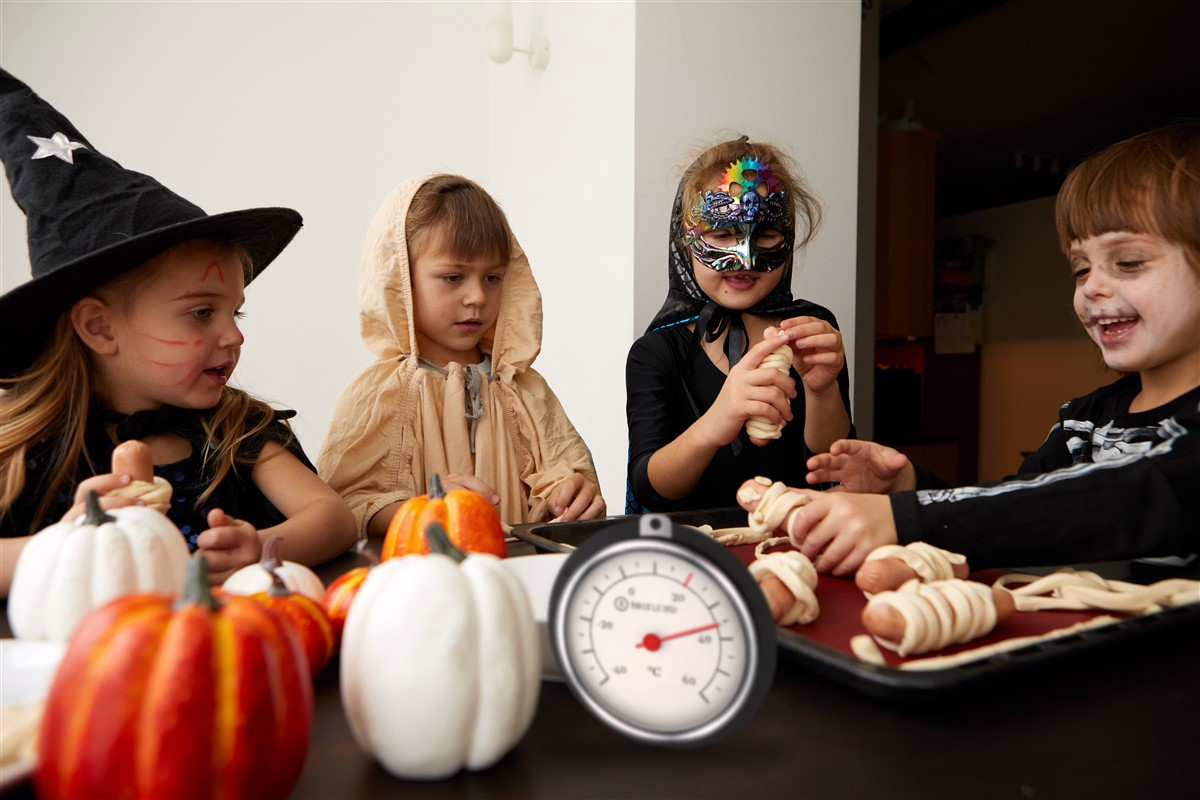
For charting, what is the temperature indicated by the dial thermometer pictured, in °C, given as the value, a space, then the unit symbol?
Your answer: 35 °C
